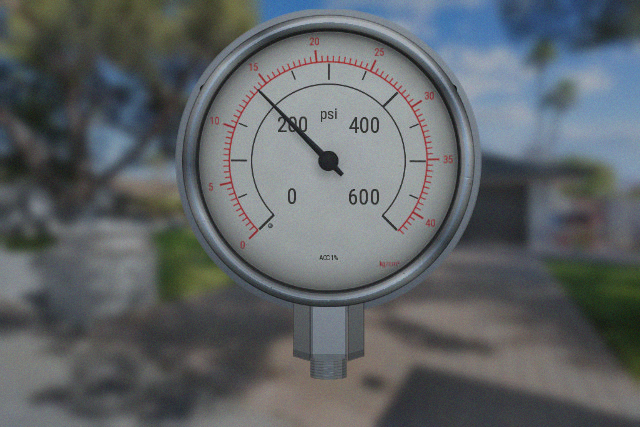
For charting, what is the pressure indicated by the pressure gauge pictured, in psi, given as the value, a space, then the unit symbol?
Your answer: 200 psi
